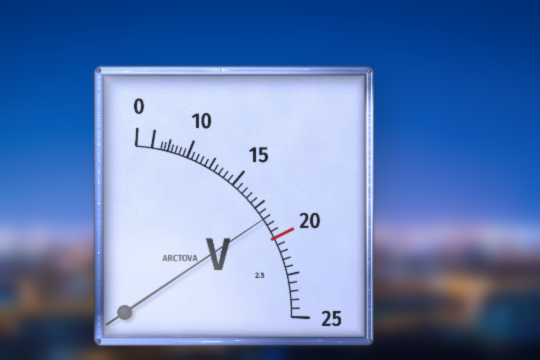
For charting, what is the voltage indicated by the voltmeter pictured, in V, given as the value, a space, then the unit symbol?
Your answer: 18.5 V
